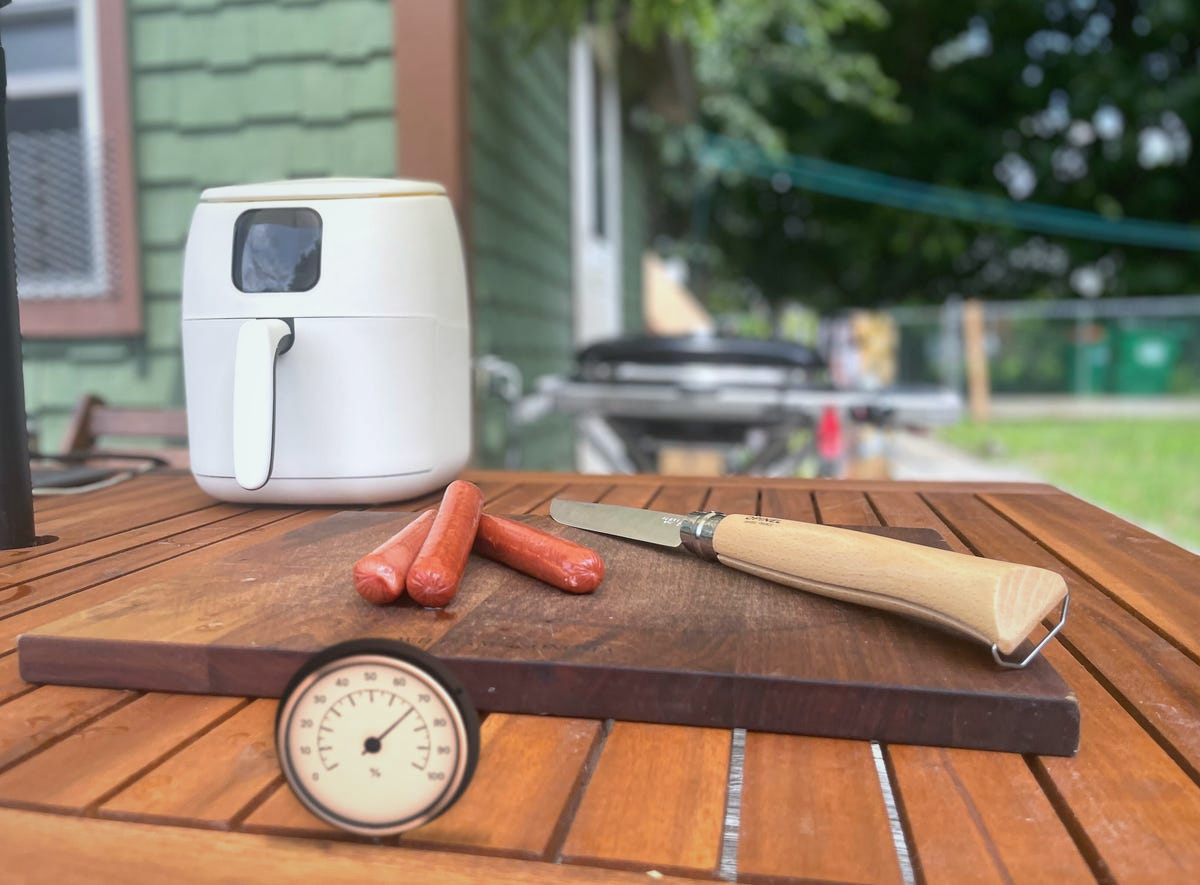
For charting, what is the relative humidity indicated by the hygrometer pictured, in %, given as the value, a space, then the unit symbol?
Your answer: 70 %
